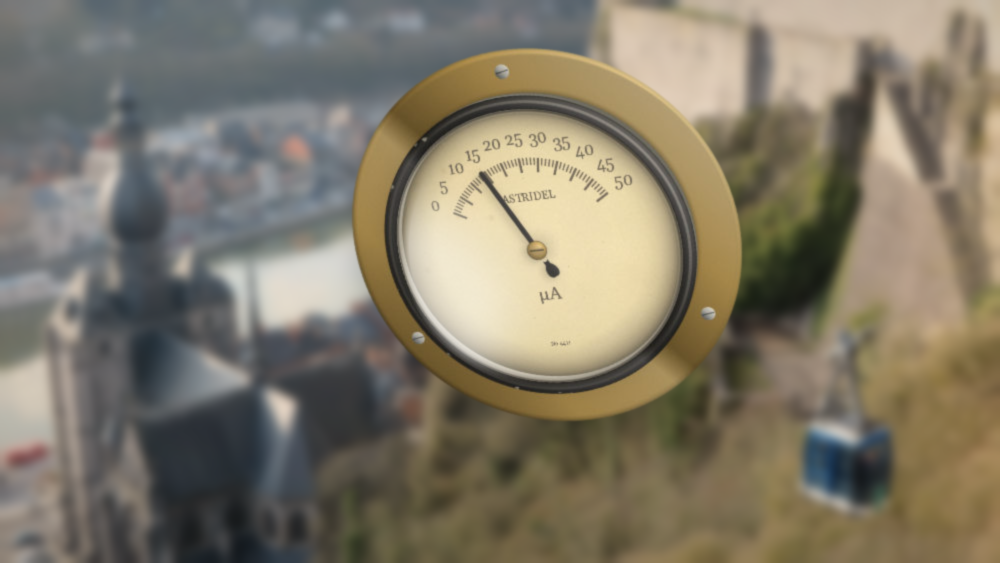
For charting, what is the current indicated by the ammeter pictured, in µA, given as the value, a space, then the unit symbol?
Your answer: 15 µA
